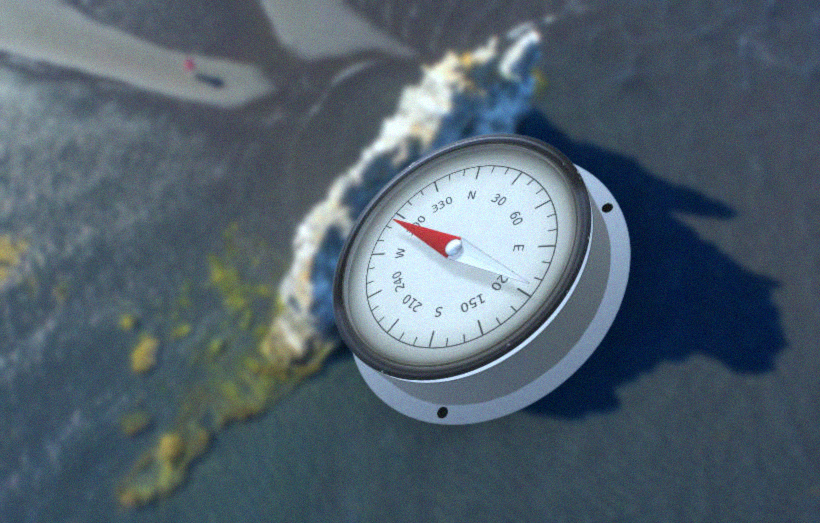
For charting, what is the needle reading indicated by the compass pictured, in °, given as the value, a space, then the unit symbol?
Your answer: 295 °
